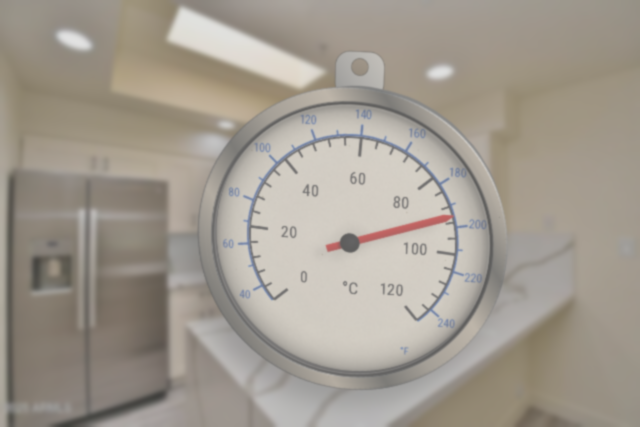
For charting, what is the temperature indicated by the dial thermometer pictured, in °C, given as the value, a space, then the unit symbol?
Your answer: 90 °C
